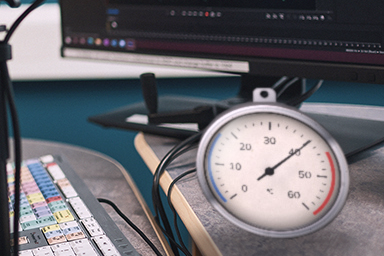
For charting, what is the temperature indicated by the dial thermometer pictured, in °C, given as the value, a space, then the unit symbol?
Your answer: 40 °C
